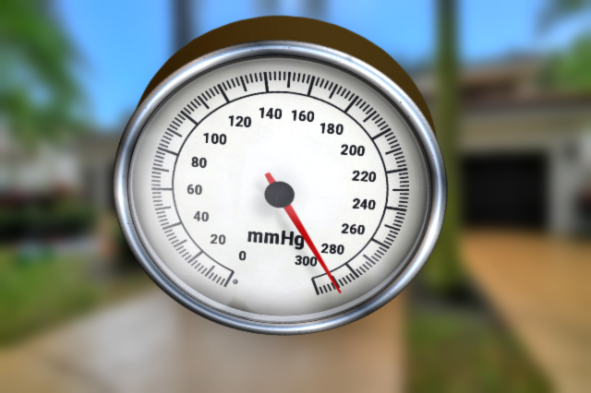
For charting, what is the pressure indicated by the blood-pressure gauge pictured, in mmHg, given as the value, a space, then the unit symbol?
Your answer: 290 mmHg
